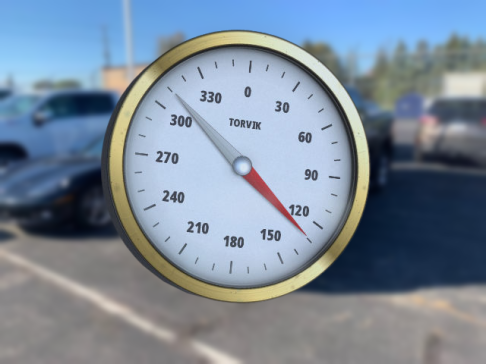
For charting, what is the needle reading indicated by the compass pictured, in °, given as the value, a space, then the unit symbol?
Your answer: 130 °
